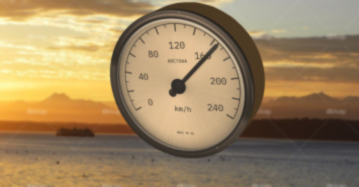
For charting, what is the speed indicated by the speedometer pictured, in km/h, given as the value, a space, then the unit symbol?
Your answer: 165 km/h
